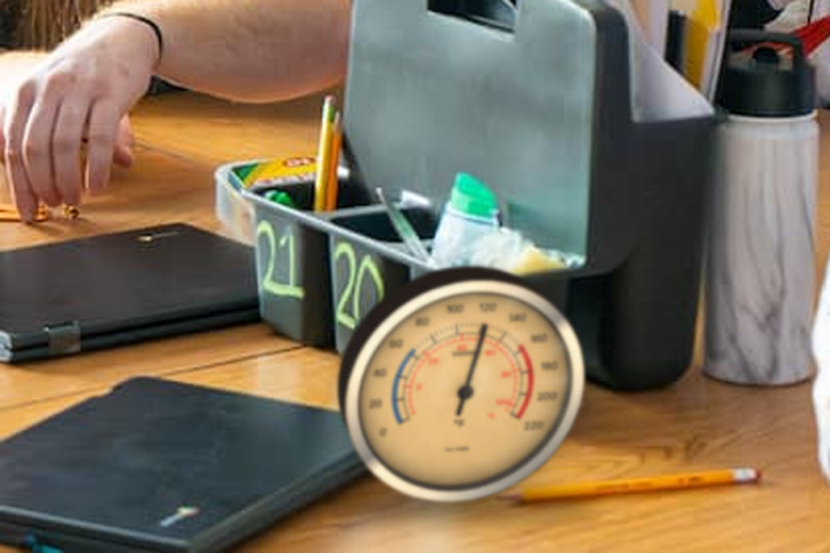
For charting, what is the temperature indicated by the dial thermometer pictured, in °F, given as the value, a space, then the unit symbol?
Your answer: 120 °F
